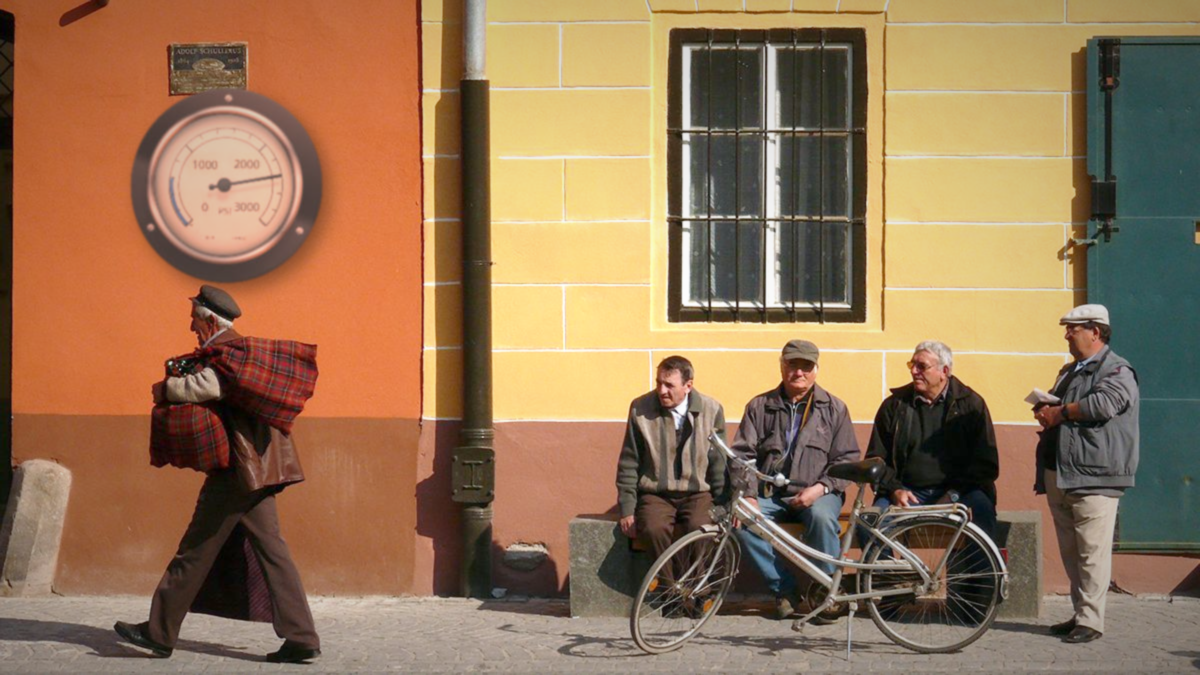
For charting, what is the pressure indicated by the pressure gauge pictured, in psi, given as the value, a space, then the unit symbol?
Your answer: 2400 psi
